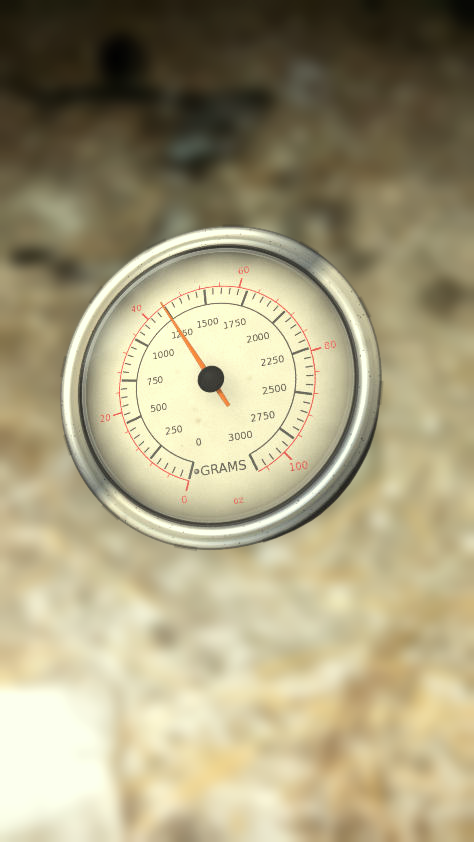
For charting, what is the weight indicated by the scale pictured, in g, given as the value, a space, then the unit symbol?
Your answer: 1250 g
